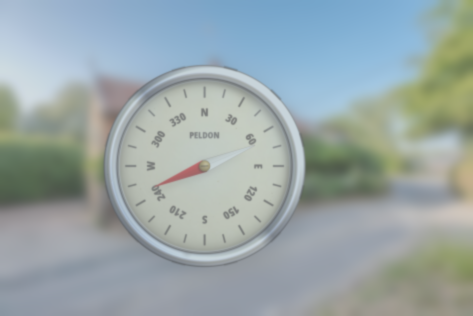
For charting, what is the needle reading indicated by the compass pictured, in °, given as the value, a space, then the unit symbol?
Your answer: 247.5 °
